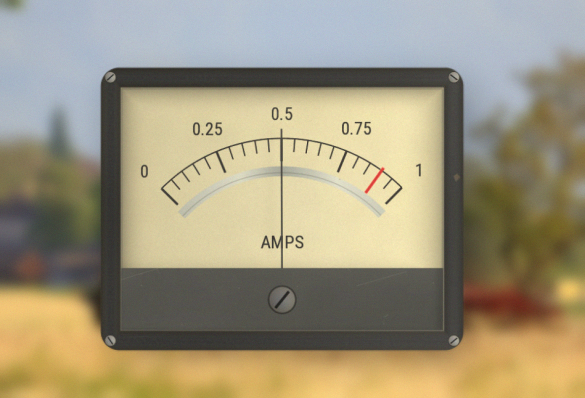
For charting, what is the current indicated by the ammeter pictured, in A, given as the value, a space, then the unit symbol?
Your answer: 0.5 A
